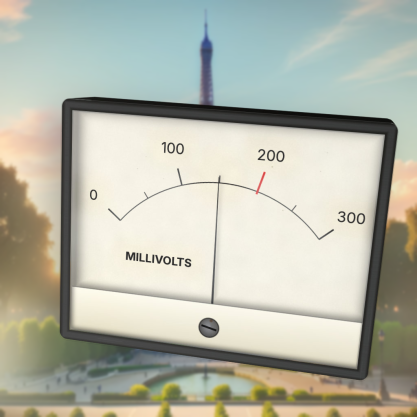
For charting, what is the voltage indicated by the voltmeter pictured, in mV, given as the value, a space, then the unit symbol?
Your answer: 150 mV
